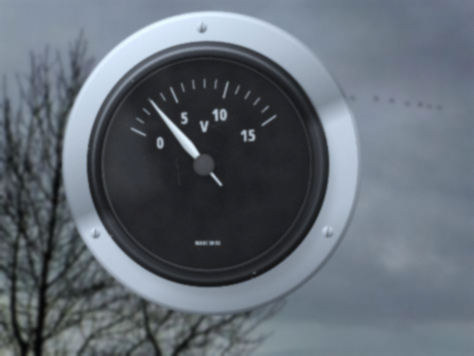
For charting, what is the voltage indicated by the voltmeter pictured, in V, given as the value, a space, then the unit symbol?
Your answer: 3 V
